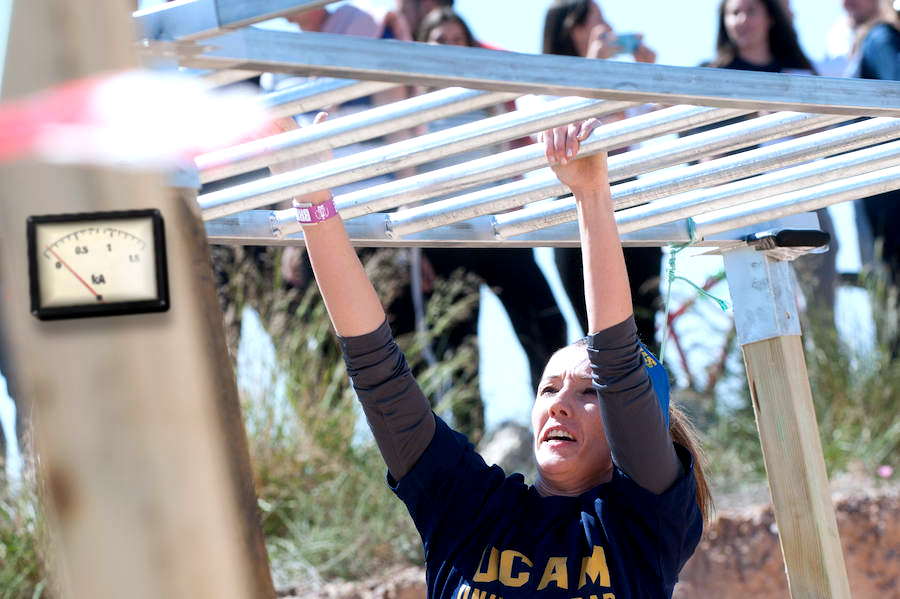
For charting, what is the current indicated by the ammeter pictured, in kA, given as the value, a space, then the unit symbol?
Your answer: 0.1 kA
